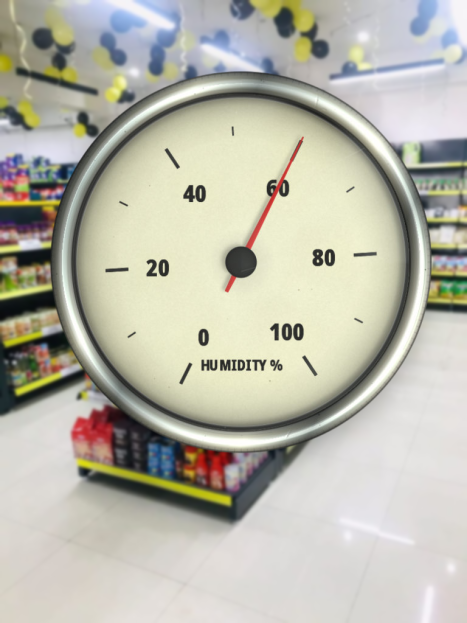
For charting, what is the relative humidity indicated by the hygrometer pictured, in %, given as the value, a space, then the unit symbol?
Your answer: 60 %
